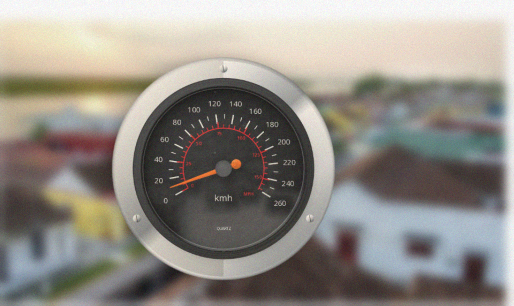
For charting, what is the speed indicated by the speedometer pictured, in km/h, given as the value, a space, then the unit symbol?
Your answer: 10 km/h
